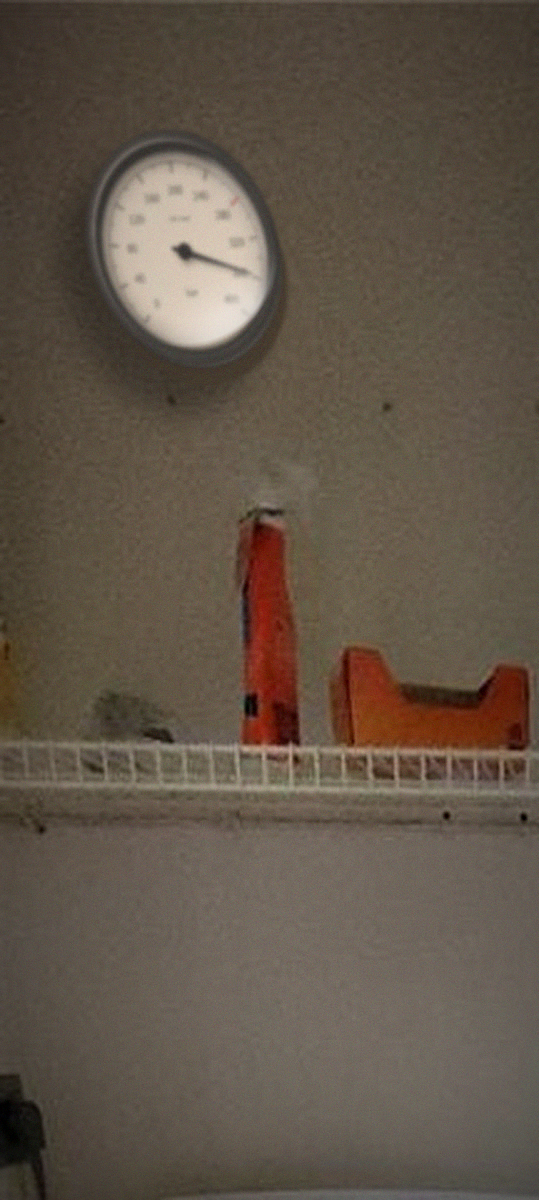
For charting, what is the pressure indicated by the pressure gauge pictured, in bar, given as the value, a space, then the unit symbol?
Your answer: 360 bar
